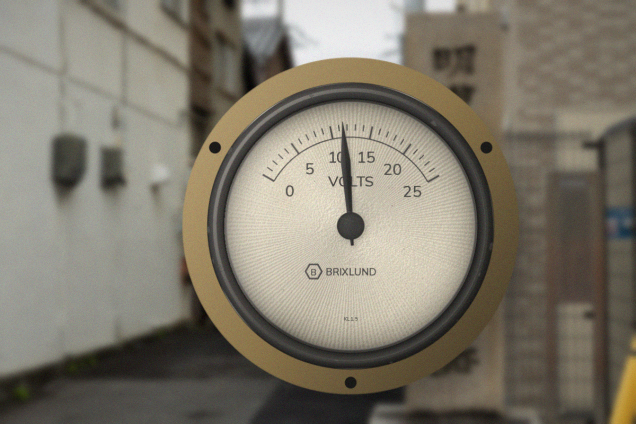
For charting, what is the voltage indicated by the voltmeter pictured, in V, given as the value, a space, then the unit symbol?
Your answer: 11.5 V
